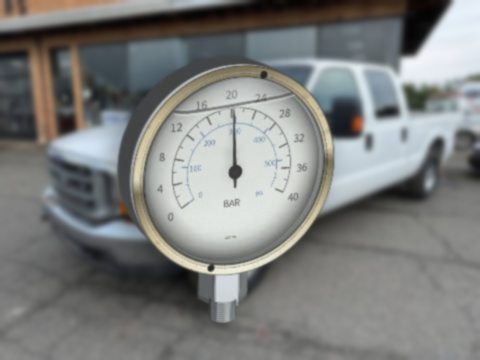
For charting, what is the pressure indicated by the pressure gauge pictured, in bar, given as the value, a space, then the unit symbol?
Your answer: 20 bar
